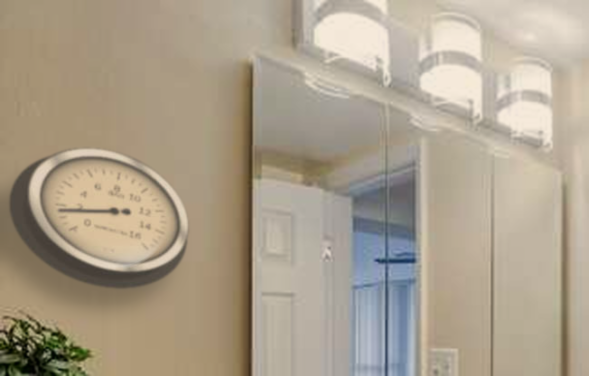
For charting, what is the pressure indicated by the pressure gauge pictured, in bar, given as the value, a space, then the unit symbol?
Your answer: 1.5 bar
